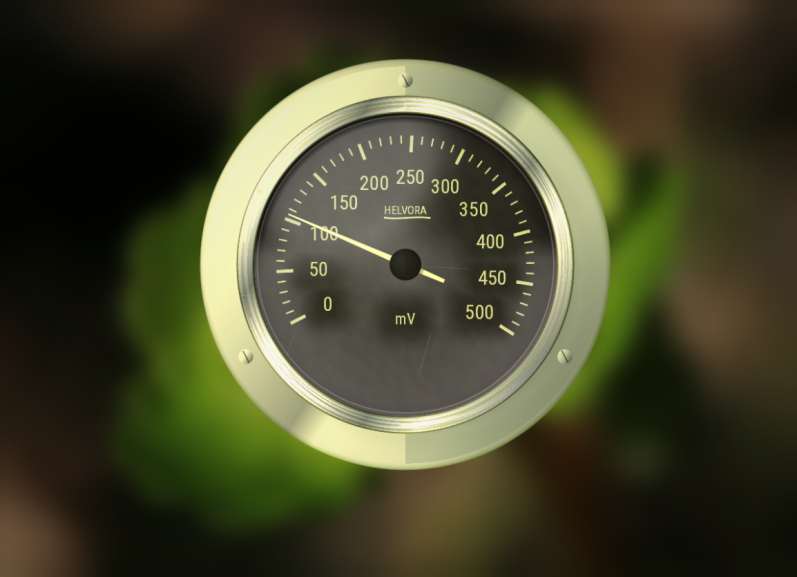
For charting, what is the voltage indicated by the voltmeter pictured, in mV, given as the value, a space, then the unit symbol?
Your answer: 105 mV
